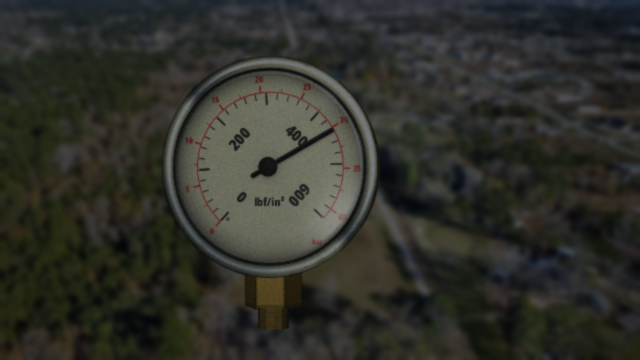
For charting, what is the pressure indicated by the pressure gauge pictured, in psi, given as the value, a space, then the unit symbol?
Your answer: 440 psi
